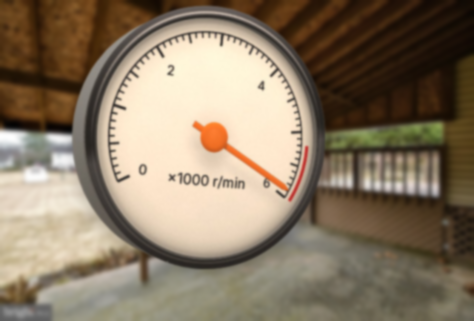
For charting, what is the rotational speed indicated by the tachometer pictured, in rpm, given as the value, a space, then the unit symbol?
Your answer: 5900 rpm
